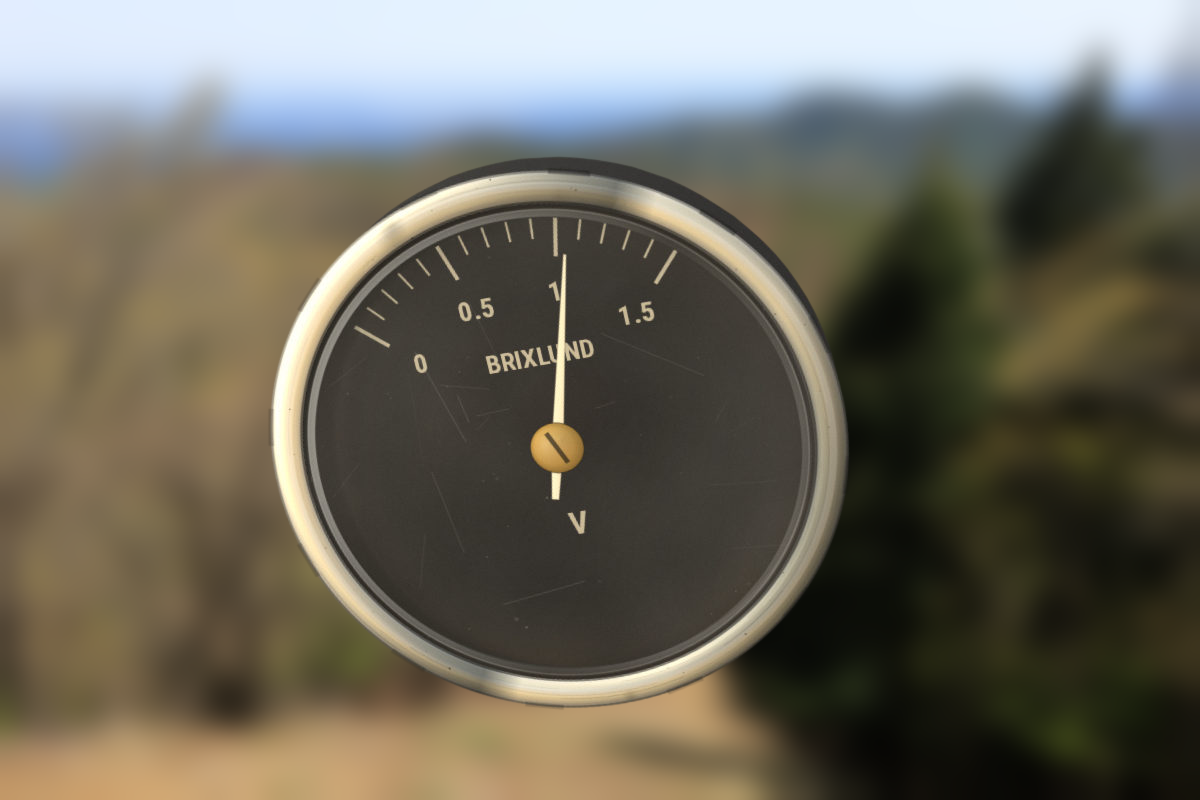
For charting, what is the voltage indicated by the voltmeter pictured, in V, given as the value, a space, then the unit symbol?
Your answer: 1.05 V
